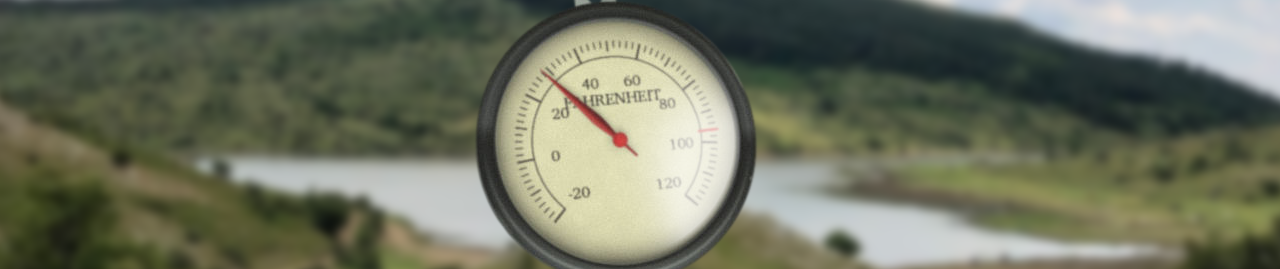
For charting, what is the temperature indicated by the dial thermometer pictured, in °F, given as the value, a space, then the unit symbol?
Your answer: 28 °F
